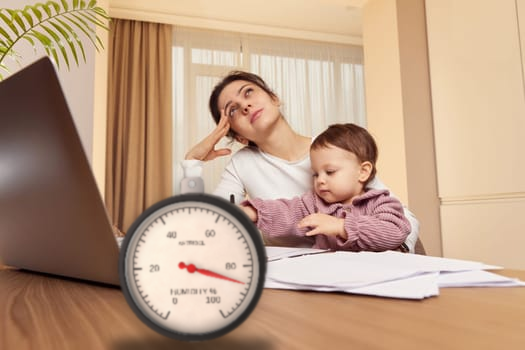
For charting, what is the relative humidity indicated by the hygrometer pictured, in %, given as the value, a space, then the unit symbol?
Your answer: 86 %
